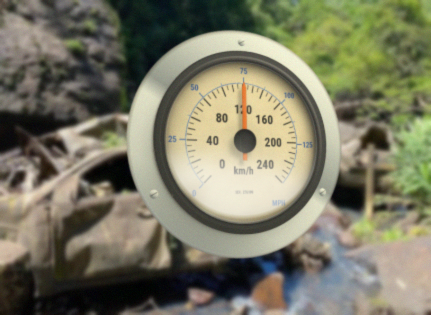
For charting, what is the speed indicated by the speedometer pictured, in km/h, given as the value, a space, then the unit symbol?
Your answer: 120 km/h
